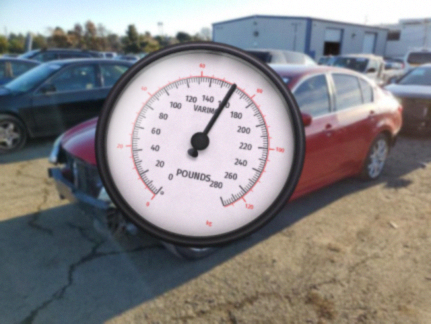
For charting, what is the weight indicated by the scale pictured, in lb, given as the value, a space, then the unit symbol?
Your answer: 160 lb
